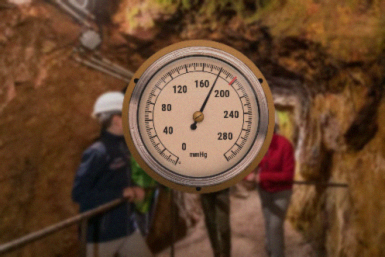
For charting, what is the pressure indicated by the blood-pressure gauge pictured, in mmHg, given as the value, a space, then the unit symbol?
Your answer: 180 mmHg
